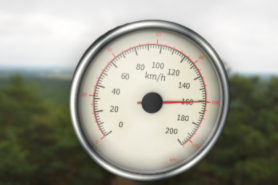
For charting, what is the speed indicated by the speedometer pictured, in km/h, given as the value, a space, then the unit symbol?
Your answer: 160 km/h
